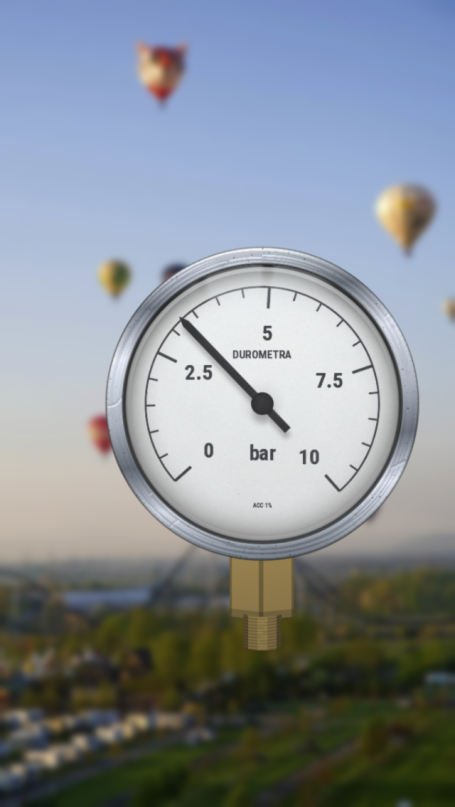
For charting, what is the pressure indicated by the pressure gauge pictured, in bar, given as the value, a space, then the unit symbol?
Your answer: 3.25 bar
